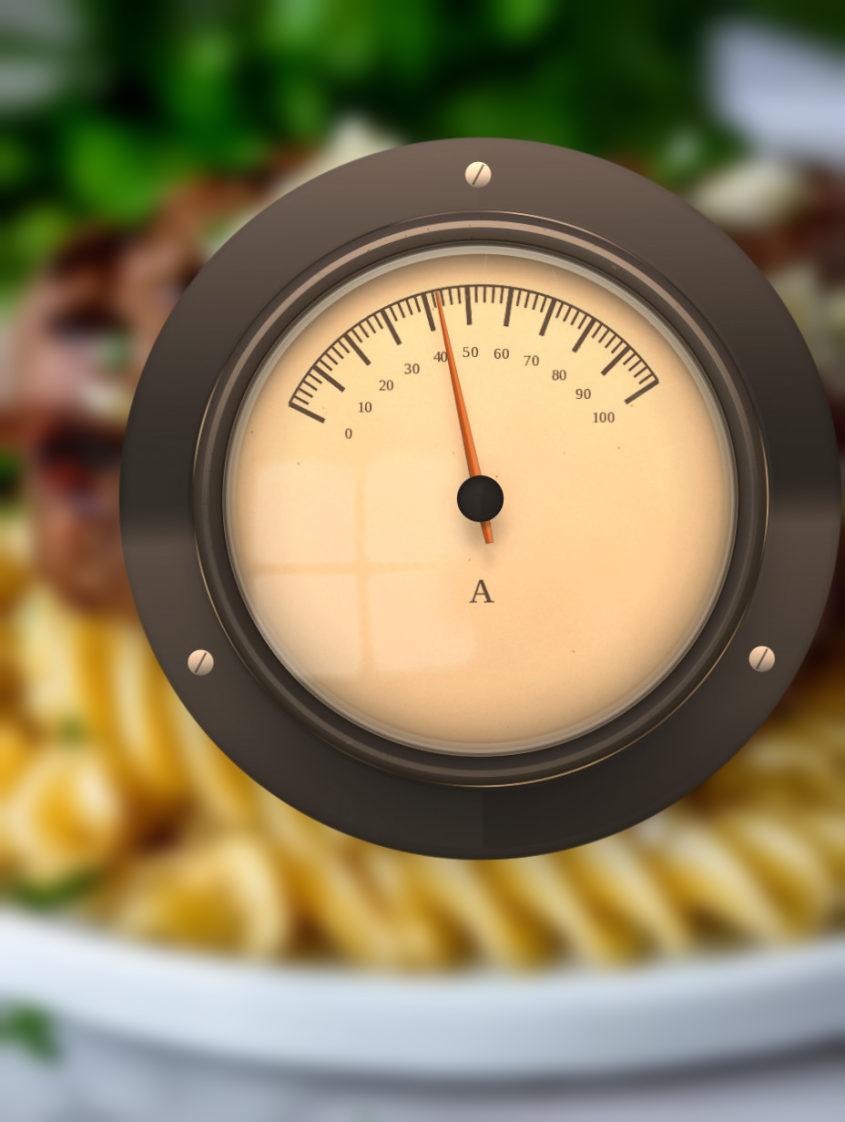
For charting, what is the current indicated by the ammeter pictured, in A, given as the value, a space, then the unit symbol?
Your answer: 43 A
